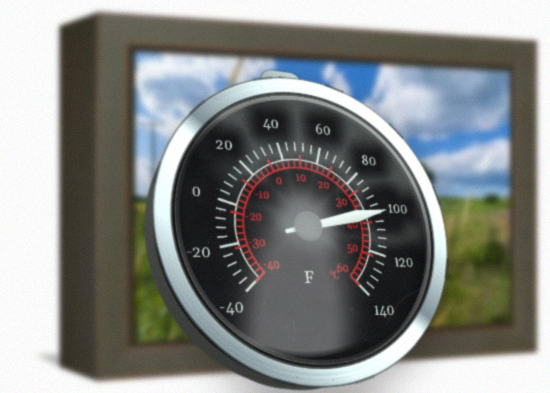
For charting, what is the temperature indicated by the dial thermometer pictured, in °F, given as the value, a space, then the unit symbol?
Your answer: 100 °F
